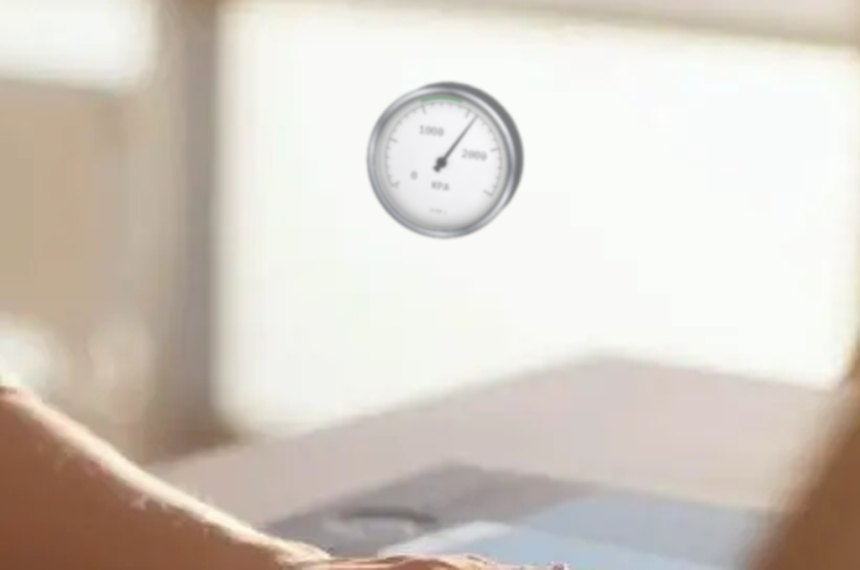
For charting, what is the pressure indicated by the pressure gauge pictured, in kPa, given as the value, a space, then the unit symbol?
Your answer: 1600 kPa
